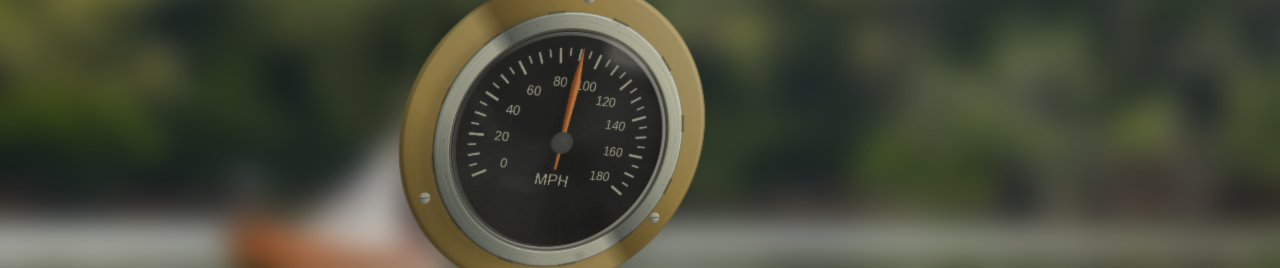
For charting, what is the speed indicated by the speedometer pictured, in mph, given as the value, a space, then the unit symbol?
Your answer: 90 mph
